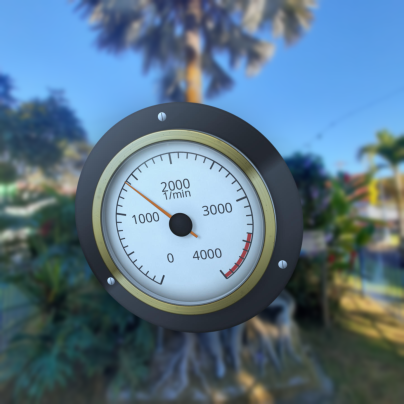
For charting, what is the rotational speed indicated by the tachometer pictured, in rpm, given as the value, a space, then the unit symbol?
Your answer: 1400 rpm
